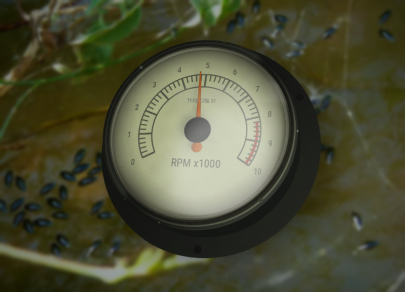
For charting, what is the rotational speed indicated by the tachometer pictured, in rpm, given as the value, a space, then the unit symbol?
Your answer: 4800 rpm
